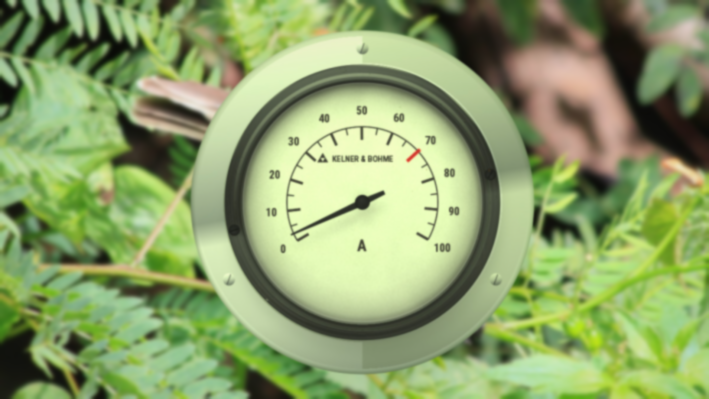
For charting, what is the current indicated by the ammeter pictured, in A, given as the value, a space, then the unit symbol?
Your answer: 2.5 A
